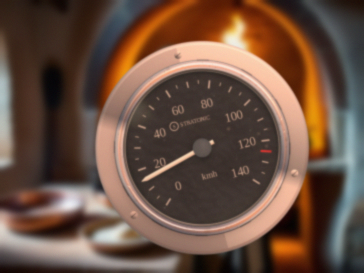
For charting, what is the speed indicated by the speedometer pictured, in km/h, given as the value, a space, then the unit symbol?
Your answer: 15 km/h
